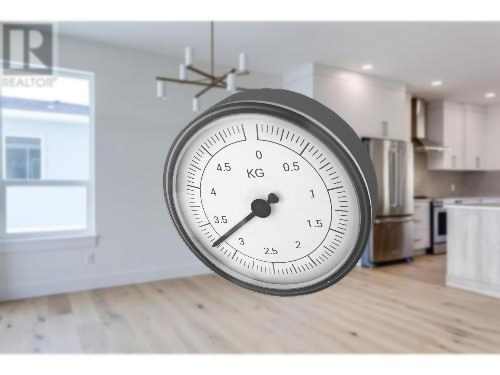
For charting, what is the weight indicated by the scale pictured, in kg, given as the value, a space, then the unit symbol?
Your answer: 3.25 kg
